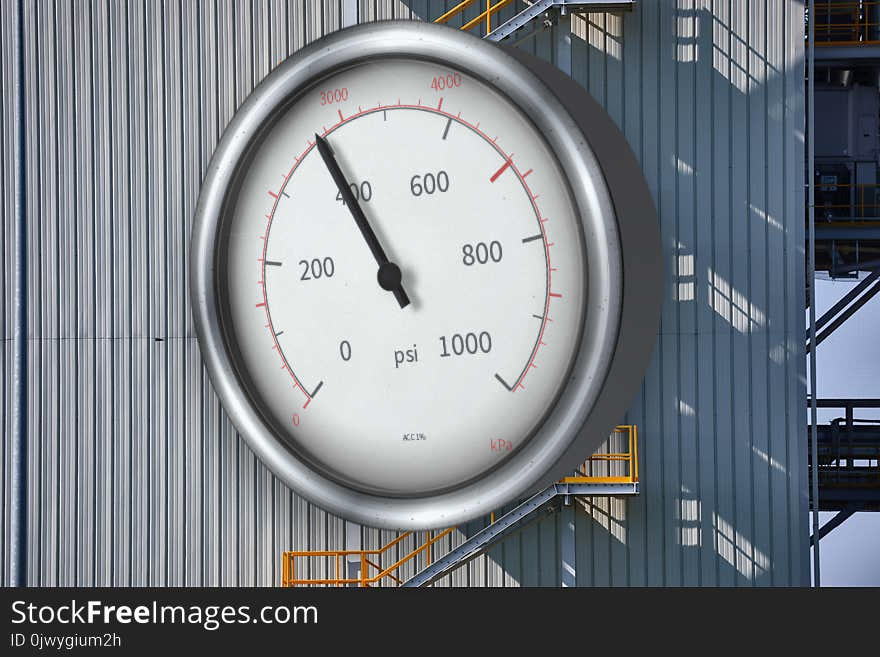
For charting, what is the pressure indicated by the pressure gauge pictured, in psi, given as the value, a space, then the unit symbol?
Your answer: 400 psi
